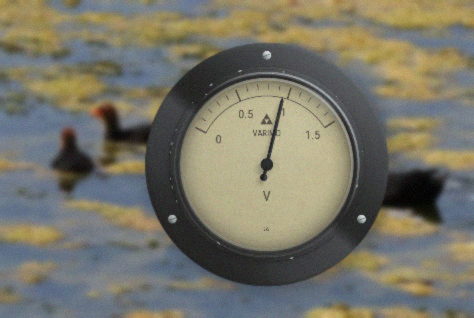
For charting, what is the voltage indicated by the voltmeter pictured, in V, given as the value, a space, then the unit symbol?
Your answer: 0.95 V
